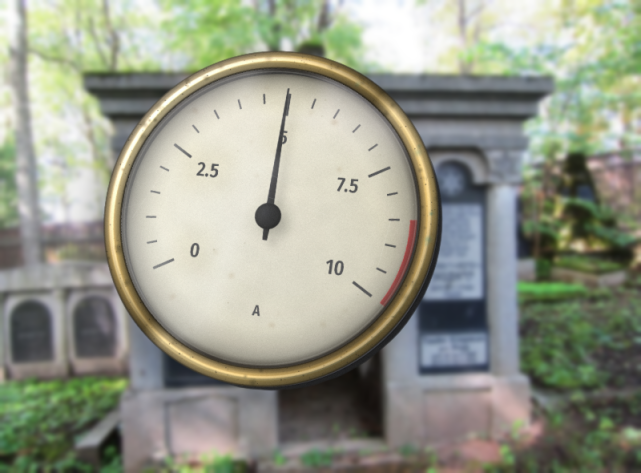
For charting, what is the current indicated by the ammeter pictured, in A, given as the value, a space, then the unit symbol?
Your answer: 5 A
